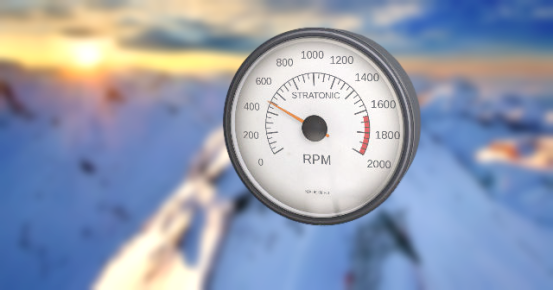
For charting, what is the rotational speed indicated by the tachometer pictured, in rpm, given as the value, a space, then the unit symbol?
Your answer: 500 rpm
